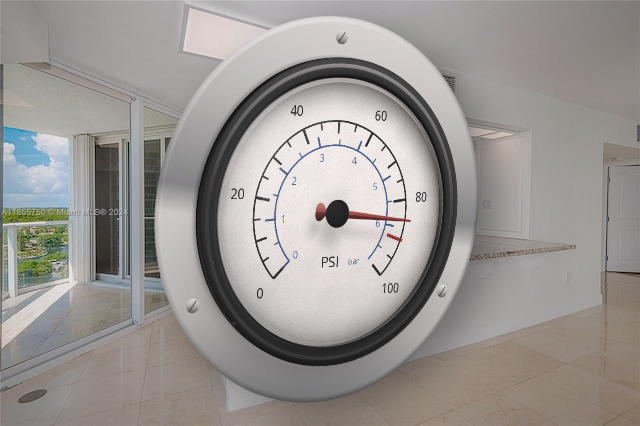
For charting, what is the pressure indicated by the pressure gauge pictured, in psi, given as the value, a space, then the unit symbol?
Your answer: 85 psi
